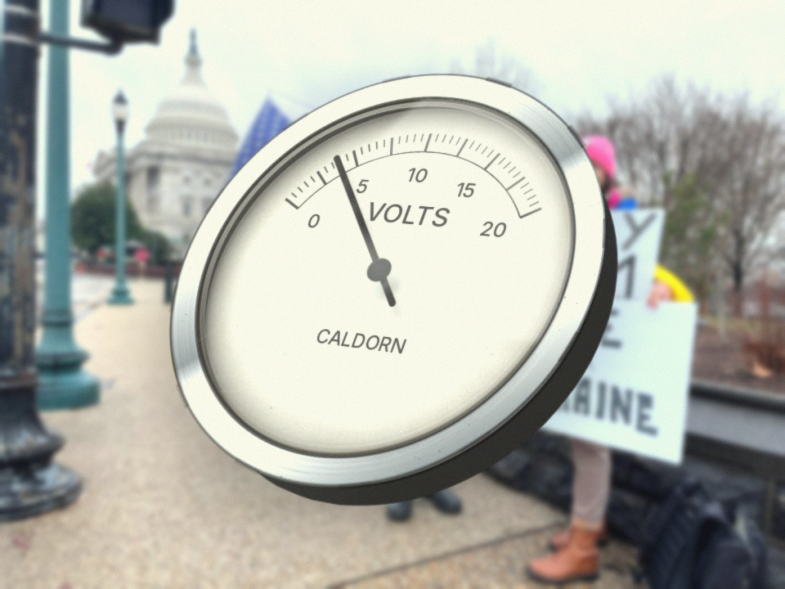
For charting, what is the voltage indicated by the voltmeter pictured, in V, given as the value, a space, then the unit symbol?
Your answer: 4 V
